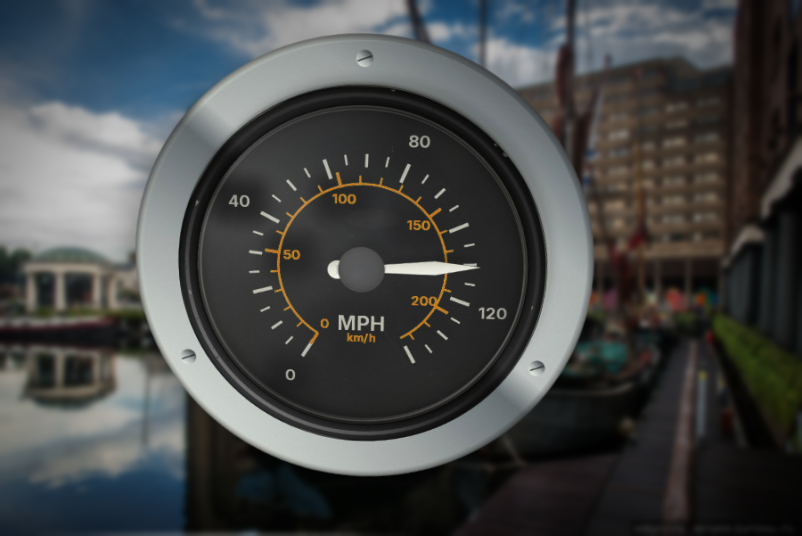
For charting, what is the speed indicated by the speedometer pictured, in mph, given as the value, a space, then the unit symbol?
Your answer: 110 mph
